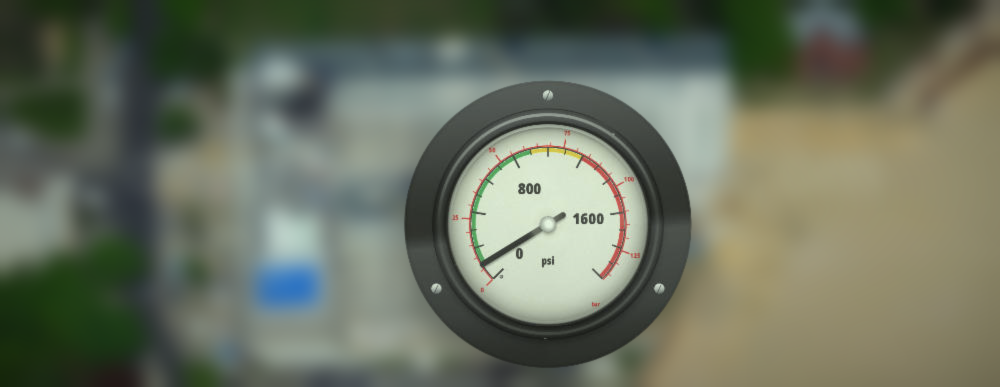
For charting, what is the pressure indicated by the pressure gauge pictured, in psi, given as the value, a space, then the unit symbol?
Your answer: 100 psi
